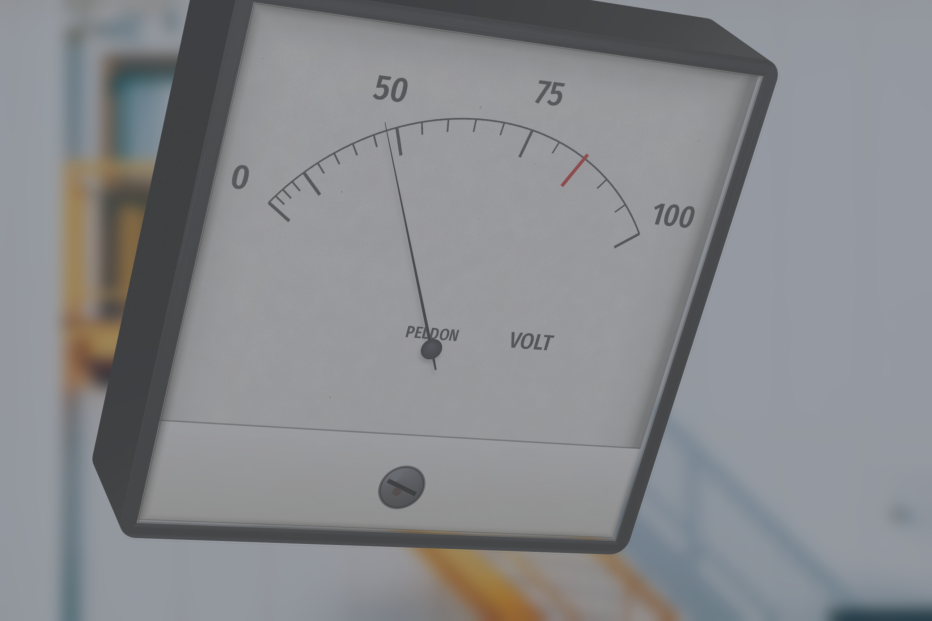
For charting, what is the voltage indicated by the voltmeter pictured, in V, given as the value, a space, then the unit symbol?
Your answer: 47.5 V
